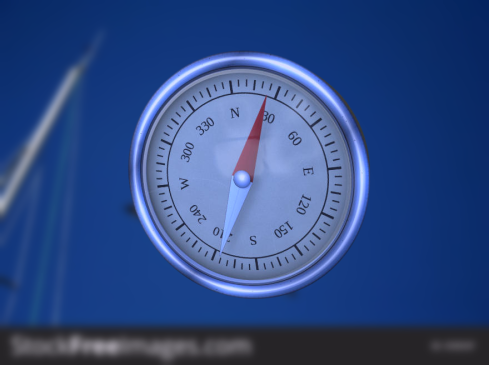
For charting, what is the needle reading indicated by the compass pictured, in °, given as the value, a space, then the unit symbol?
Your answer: 25 °
